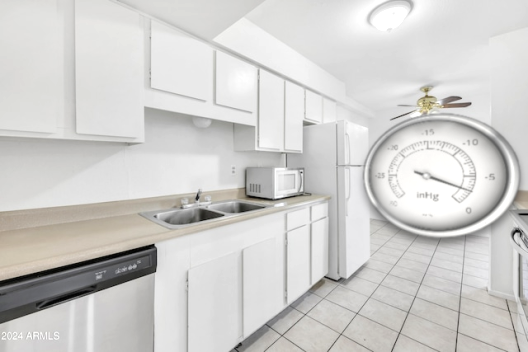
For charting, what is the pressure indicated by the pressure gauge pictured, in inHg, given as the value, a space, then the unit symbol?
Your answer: -2.5 inHg
